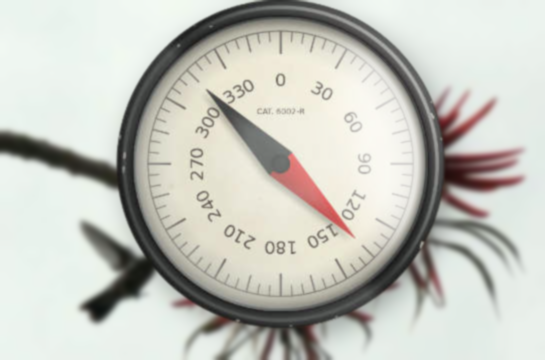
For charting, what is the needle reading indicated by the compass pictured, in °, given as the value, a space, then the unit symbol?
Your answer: 135 °
